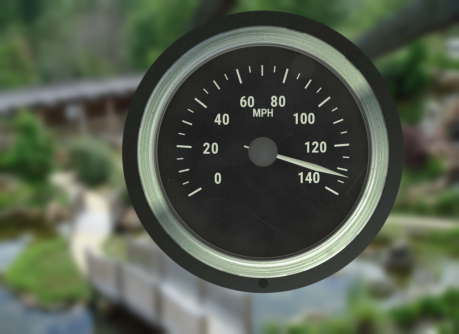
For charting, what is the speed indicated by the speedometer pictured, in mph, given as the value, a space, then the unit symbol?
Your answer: 132.5 mph
